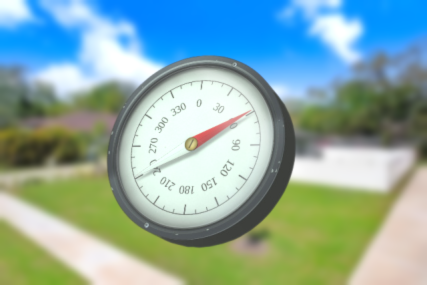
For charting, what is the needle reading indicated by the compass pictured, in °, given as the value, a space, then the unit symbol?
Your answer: 60 °
